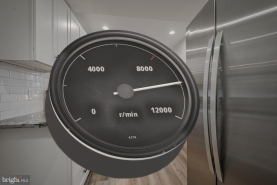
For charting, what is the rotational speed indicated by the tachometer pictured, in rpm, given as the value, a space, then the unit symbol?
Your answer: 10000 rpm
